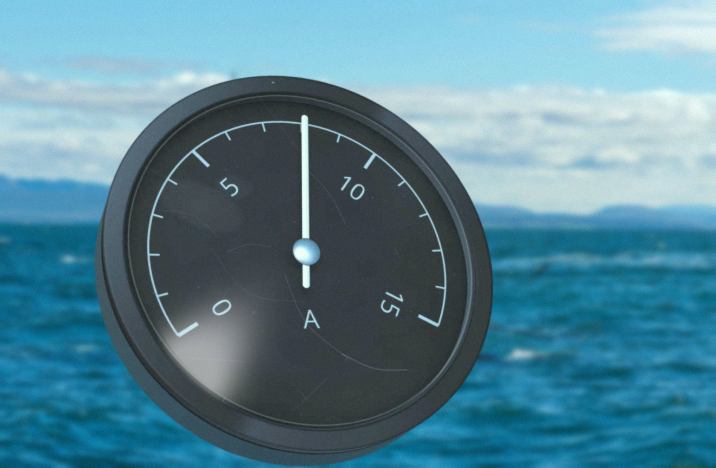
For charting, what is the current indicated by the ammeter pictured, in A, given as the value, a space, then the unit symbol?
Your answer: 8 A
